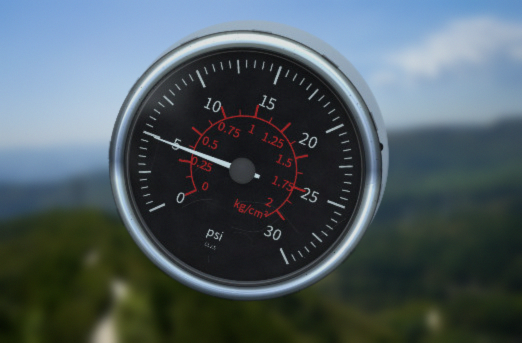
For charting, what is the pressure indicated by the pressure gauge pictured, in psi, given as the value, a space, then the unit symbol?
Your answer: 5 psi
